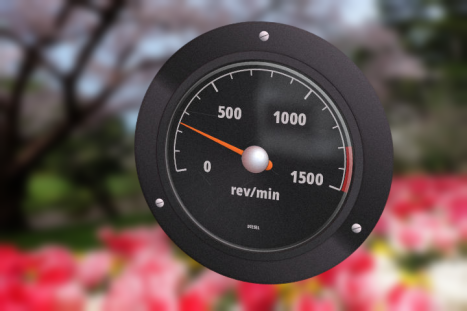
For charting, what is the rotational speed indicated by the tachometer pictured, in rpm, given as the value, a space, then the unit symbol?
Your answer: 250 rpm
